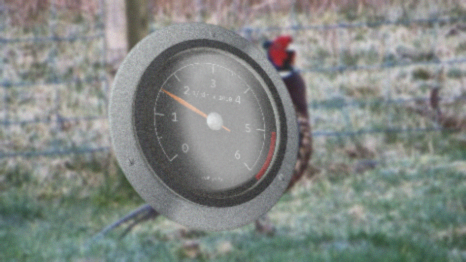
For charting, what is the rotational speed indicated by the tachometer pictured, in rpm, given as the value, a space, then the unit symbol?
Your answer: 1500 rpm
